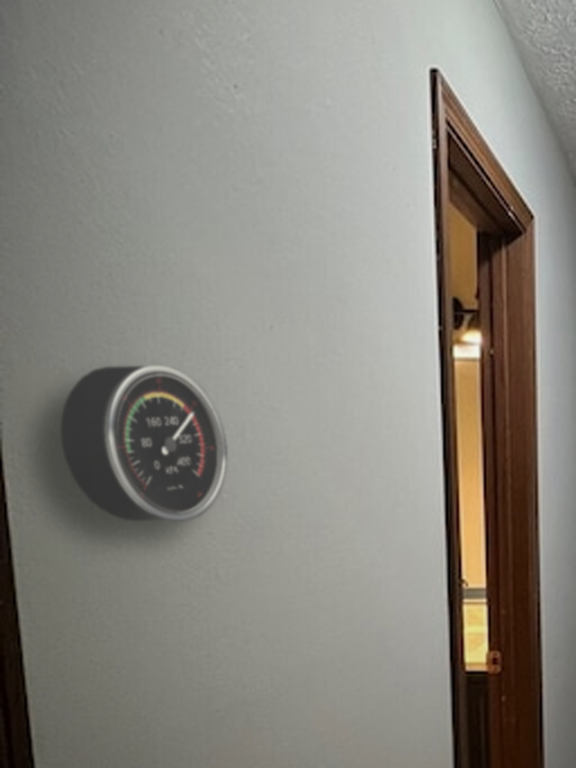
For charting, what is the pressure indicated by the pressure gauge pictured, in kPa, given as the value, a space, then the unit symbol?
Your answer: 280 kPa
